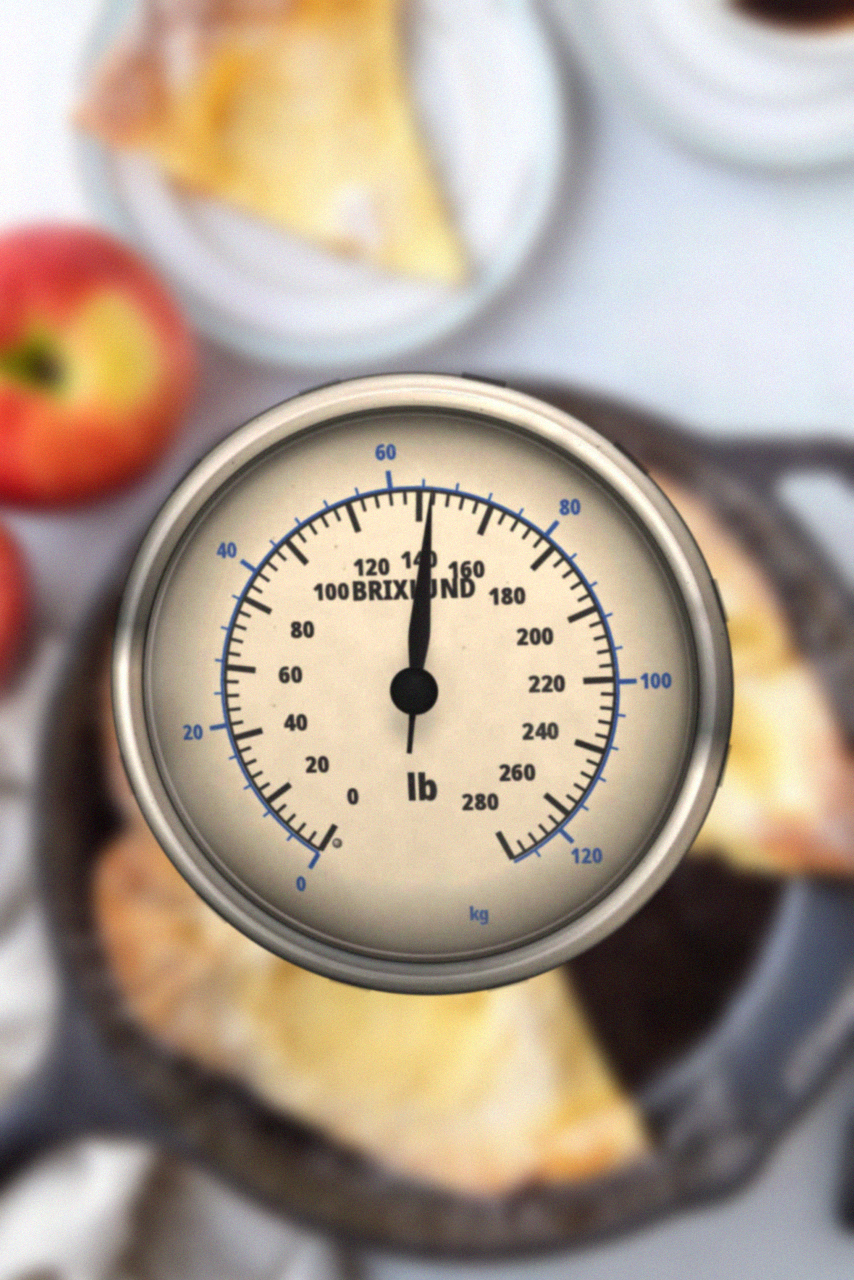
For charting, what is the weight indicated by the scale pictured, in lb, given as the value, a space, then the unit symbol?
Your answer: 144 lb
